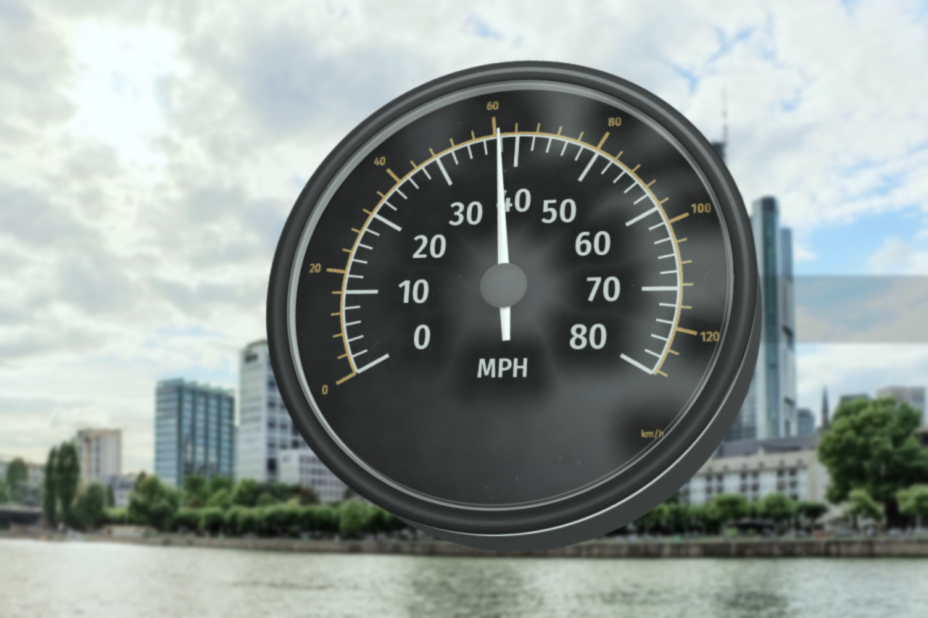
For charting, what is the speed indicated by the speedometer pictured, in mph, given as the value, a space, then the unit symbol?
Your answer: 38 mph
